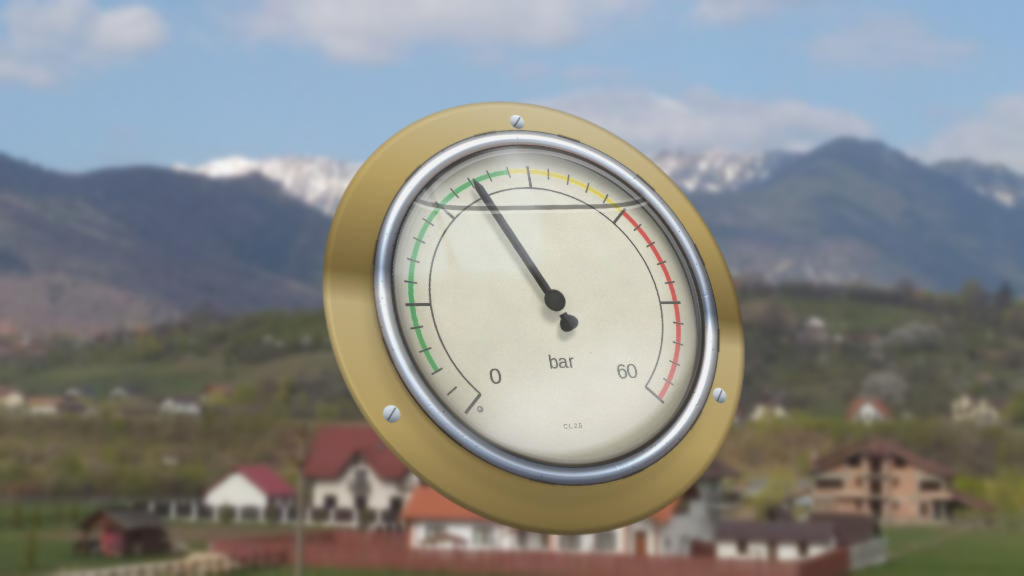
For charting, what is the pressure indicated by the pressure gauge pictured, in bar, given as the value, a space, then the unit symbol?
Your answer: 24 bar
